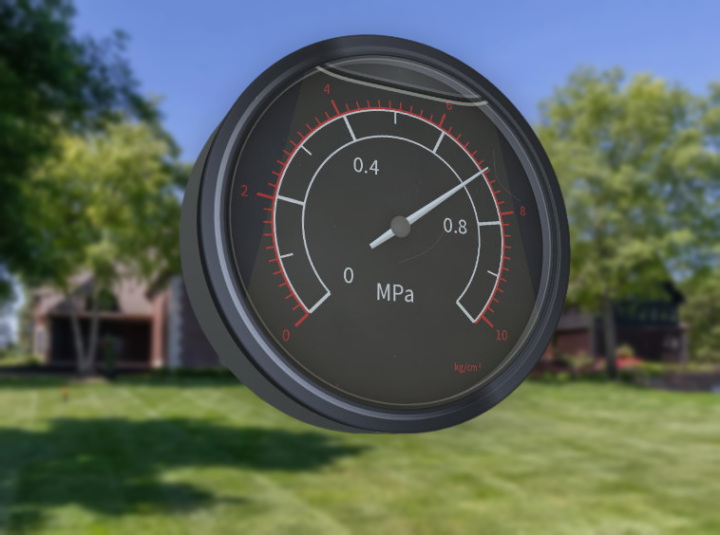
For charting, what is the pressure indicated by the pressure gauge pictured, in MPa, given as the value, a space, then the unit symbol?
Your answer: 0.7 MPa
